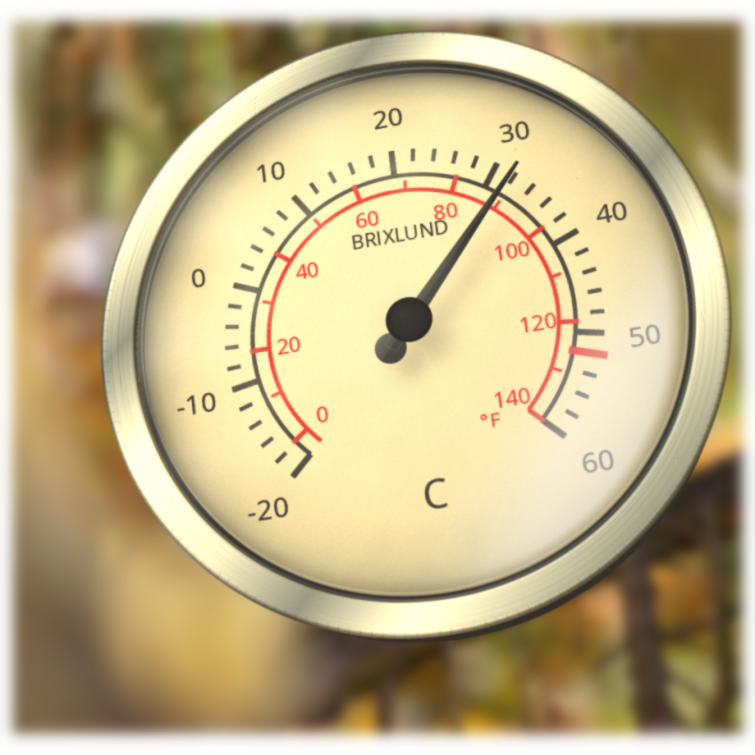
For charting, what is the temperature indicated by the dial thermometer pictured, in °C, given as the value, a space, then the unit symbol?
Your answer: 32 °C
